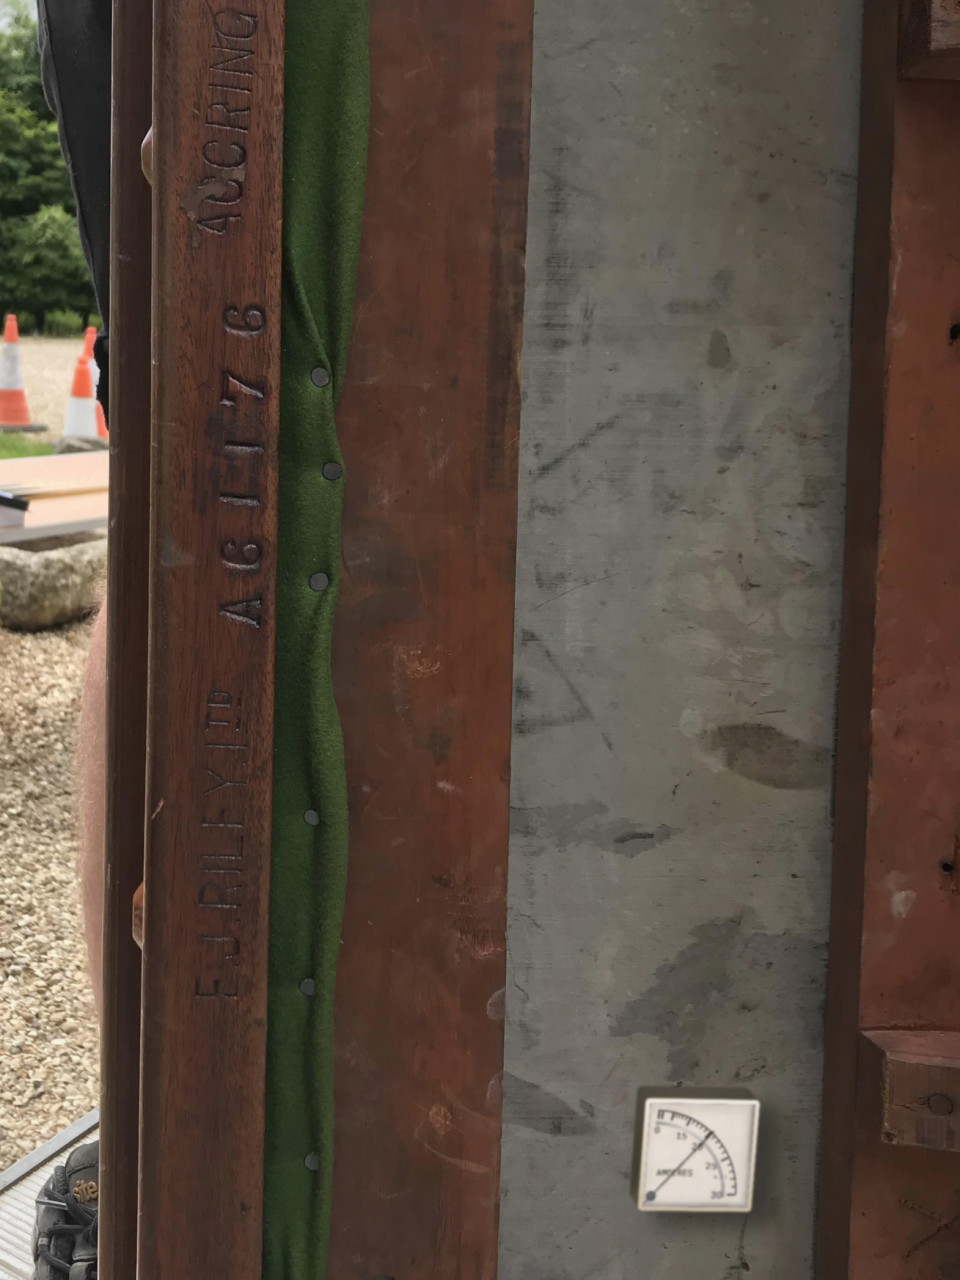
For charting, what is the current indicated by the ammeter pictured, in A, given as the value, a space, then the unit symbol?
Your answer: 20 A
